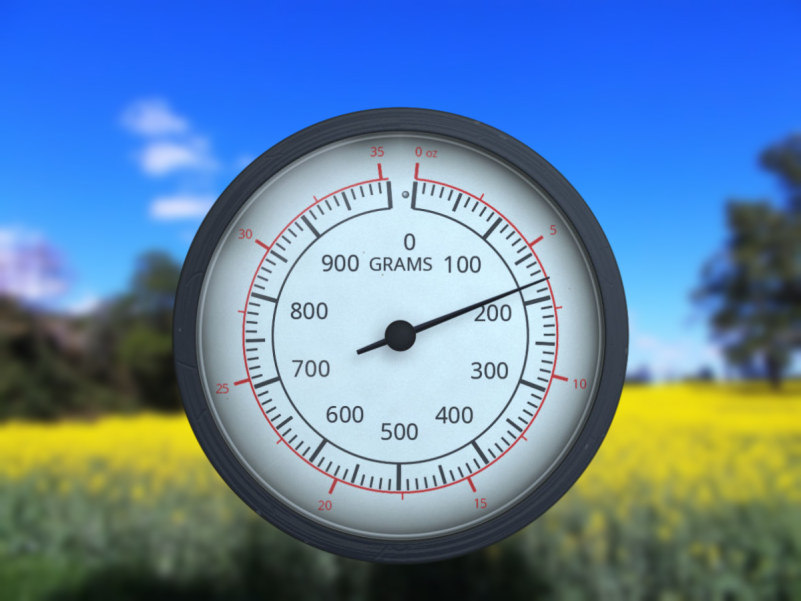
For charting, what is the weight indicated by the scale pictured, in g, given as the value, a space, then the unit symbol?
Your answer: 180 g
